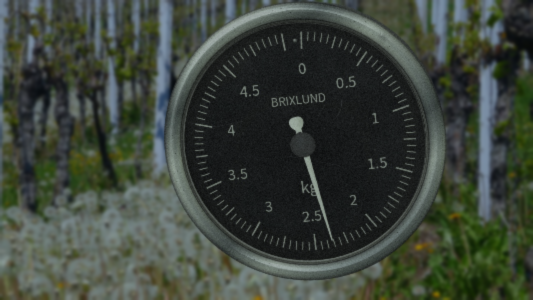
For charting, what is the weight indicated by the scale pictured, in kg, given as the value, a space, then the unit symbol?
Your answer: 2.35 kg
